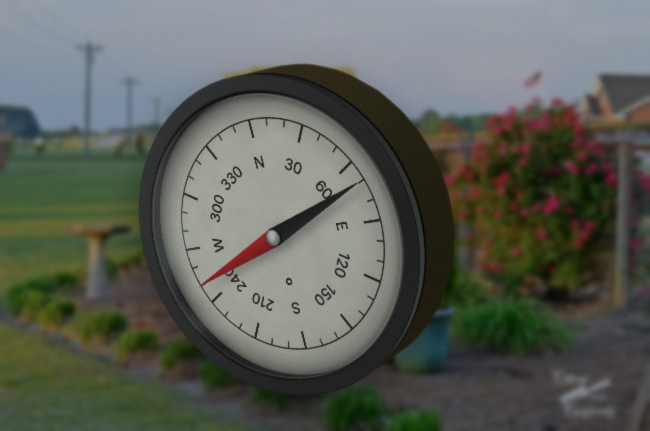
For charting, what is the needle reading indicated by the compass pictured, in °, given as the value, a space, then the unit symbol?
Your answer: 250 °
